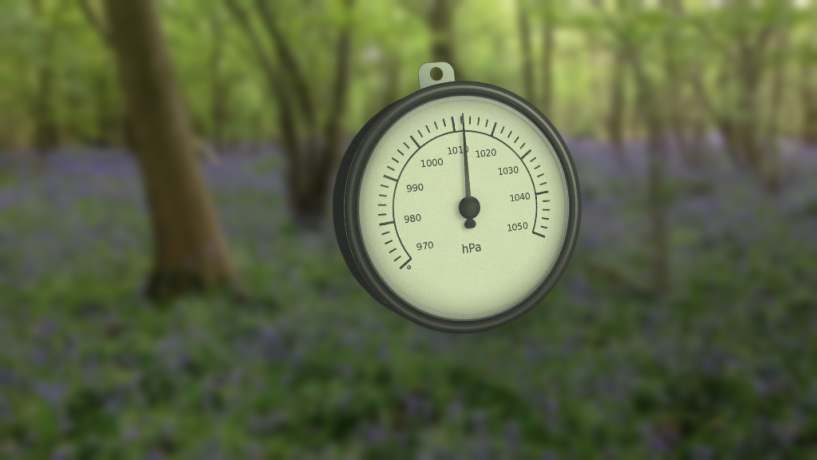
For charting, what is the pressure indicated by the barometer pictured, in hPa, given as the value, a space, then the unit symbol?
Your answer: 1012 hPa
